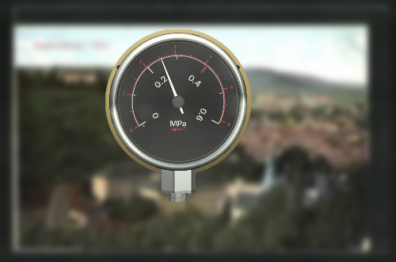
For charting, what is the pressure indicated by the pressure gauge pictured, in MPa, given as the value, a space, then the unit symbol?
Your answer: 0.25 MPa
